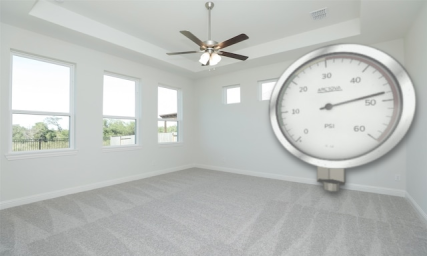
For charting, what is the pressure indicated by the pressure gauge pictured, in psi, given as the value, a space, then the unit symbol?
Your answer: 48 psi
